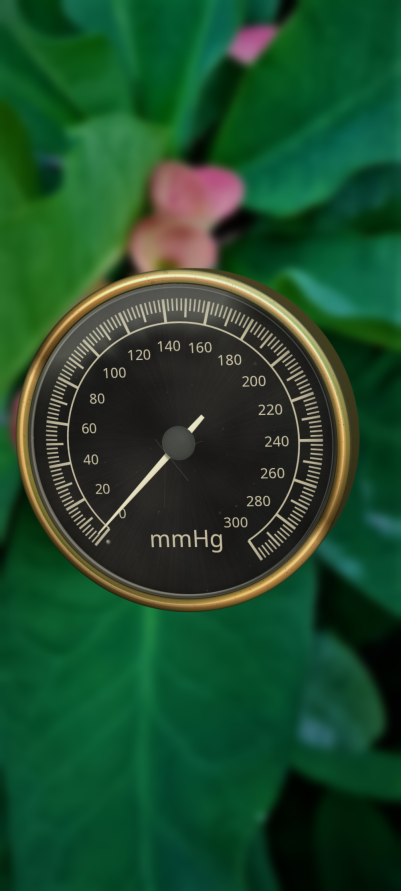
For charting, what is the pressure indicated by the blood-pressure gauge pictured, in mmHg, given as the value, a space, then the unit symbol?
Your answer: 2 mmHg
